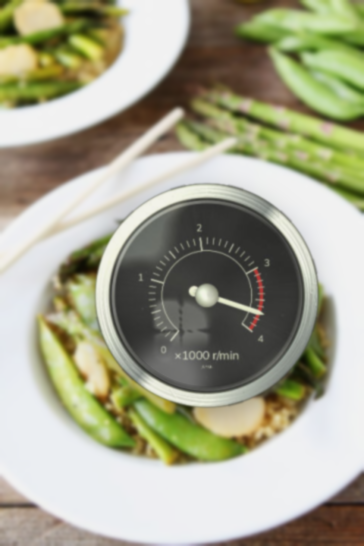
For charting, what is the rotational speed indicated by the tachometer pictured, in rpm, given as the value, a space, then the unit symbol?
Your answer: 3700 rpm
